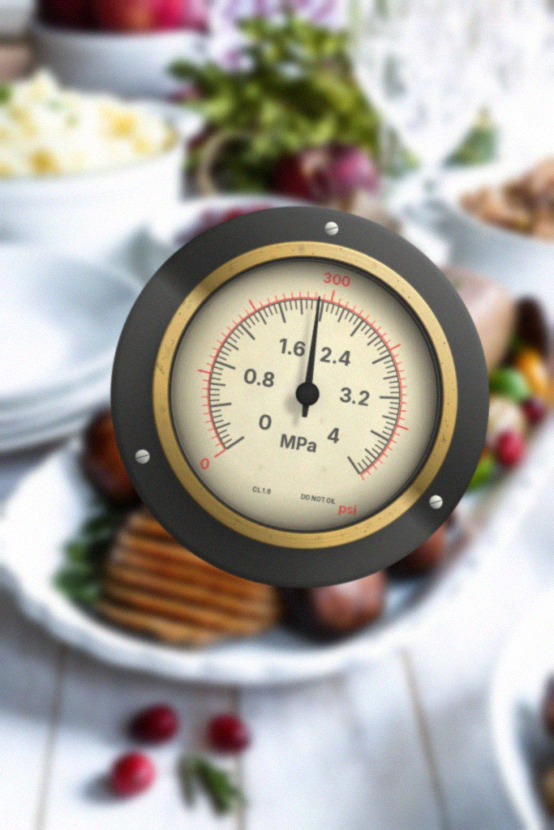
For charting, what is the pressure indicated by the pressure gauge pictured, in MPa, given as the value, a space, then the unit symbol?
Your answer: 1.95 MPa
